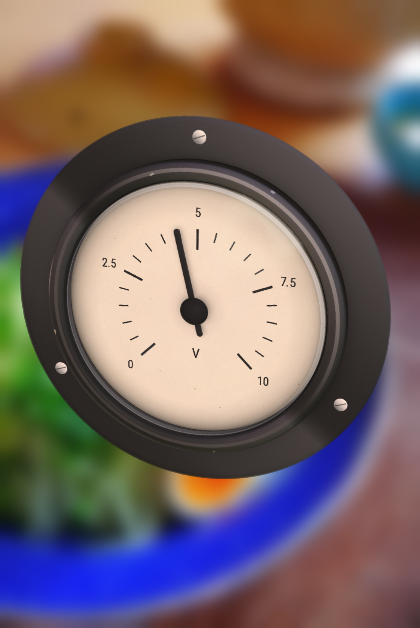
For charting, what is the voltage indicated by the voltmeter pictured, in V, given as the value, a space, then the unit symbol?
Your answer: 4.5 V
